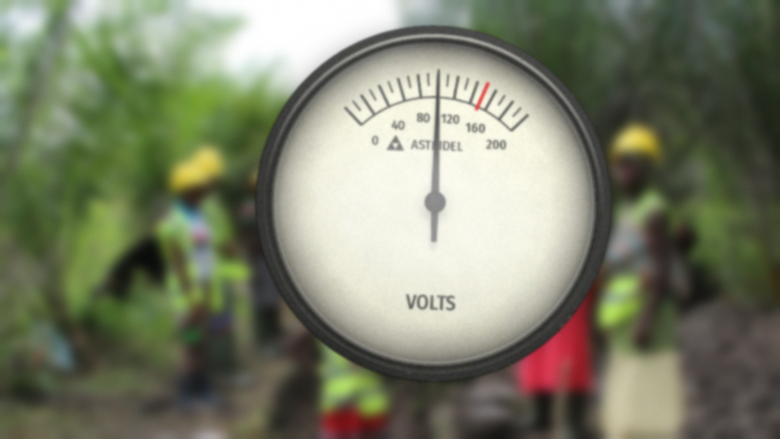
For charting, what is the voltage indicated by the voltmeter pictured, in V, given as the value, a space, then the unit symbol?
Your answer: 100 V
